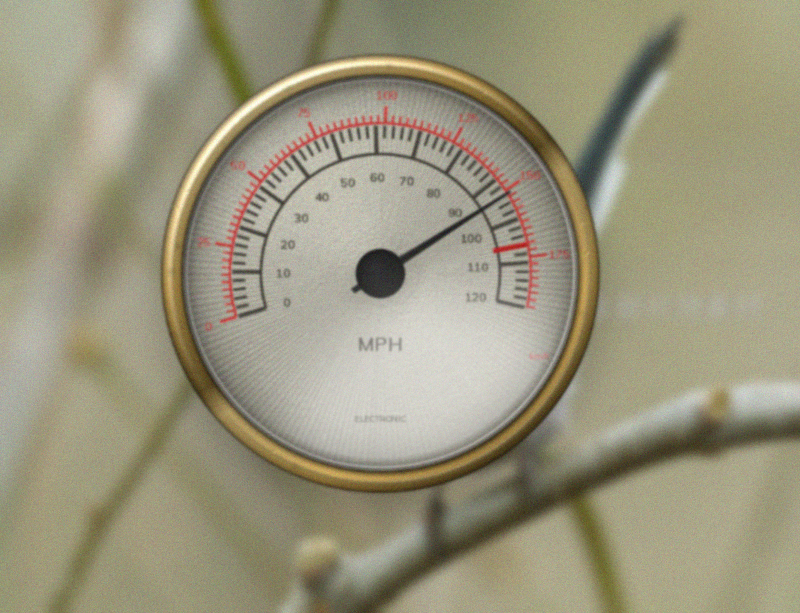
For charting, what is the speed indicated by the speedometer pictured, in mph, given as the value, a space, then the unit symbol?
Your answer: 94 mph
